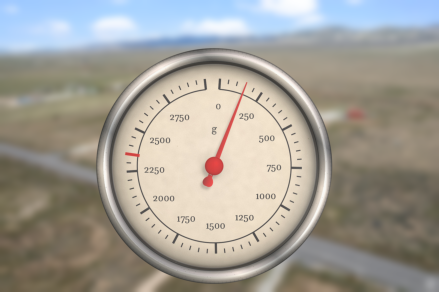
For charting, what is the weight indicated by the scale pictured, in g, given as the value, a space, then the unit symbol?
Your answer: 150 g
